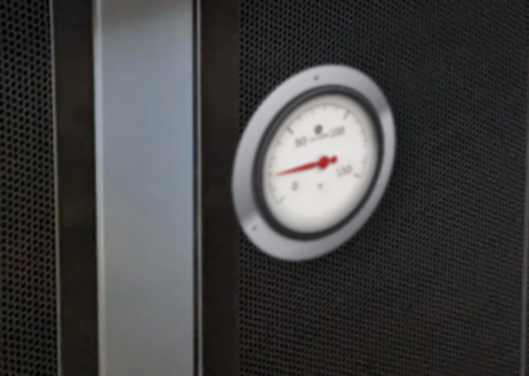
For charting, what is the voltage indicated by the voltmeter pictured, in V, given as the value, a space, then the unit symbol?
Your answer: 20 V
